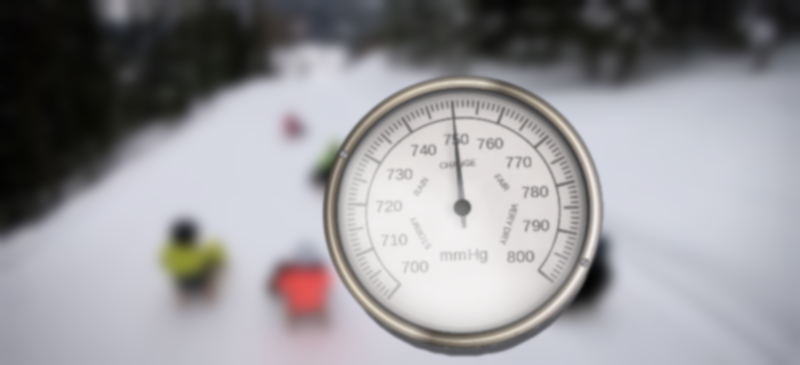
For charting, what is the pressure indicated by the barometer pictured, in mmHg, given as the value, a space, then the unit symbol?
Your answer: 750 mmHg
